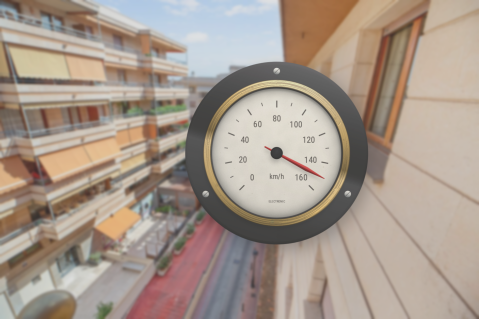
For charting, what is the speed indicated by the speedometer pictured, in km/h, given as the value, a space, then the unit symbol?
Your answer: 150 km/h
